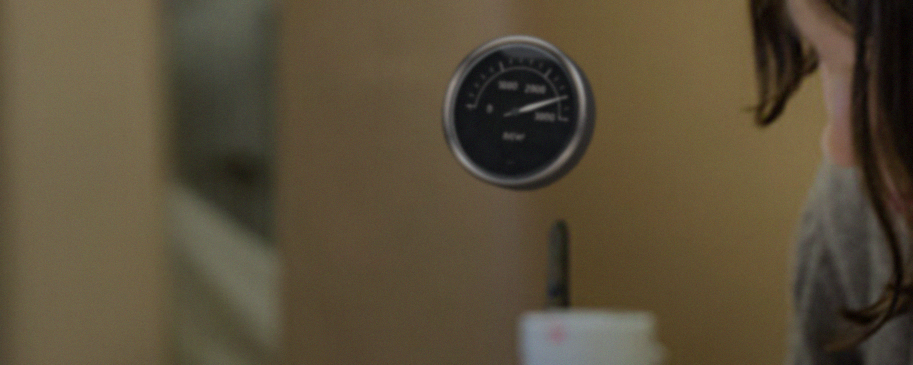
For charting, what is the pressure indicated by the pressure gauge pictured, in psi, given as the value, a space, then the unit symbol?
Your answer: 2600 psi
